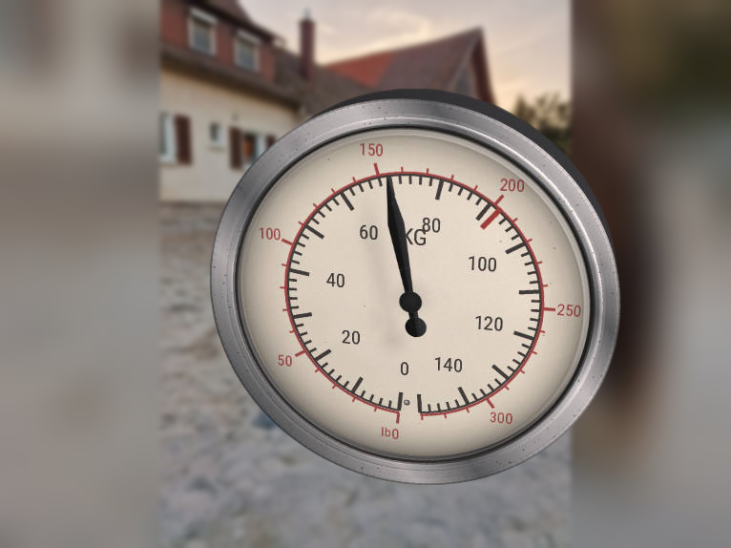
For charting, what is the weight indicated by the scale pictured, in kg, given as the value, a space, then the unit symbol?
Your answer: 70 kg
